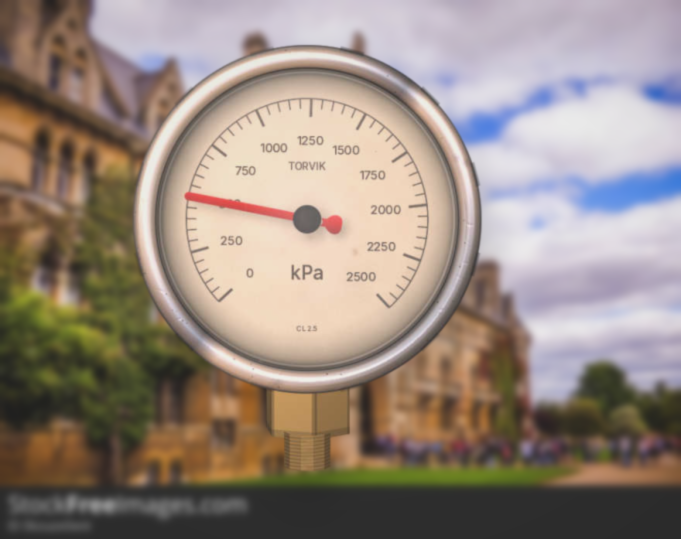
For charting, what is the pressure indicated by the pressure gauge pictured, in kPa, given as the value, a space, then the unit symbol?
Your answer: 500 kPa
